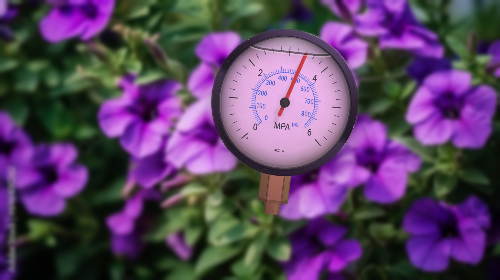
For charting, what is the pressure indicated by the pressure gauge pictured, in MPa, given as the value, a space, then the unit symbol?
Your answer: 3.4 MPa
